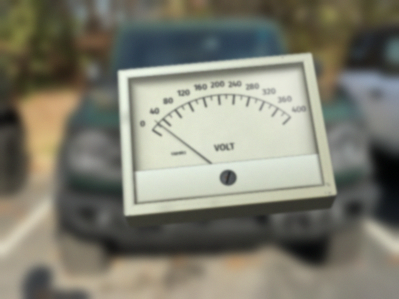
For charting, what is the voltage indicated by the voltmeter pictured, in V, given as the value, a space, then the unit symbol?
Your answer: 20 V
